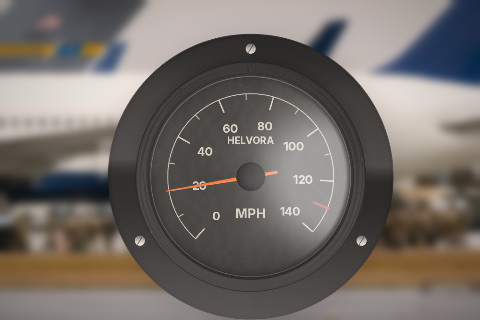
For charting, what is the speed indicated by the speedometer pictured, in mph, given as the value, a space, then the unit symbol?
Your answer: 20 mph
